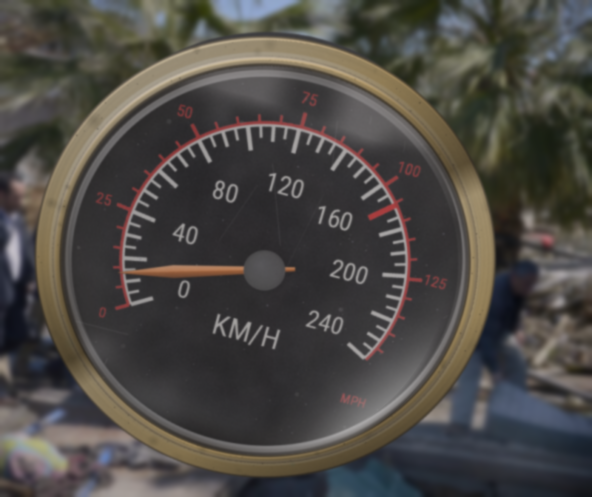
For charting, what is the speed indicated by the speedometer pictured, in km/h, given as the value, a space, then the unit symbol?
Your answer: 15 km/h
